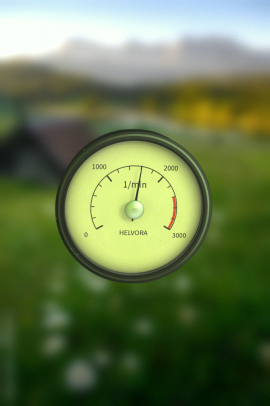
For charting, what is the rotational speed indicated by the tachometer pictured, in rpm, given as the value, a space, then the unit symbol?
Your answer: 1600 rpm
